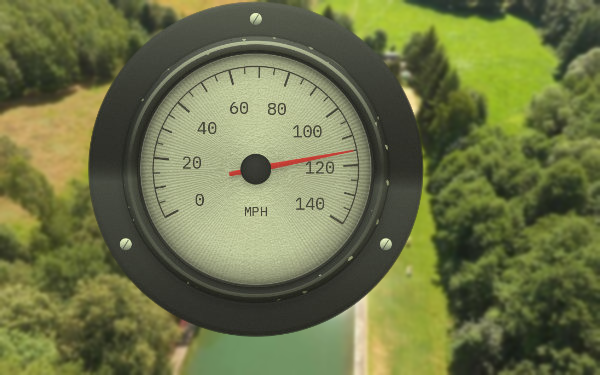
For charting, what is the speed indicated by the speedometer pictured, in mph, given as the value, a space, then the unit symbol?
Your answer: 115 mph
